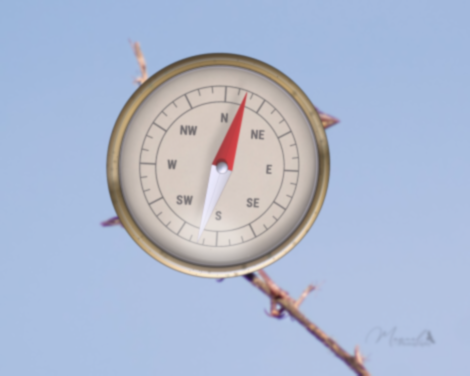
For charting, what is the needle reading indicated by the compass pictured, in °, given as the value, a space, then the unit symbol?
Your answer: 15 °
